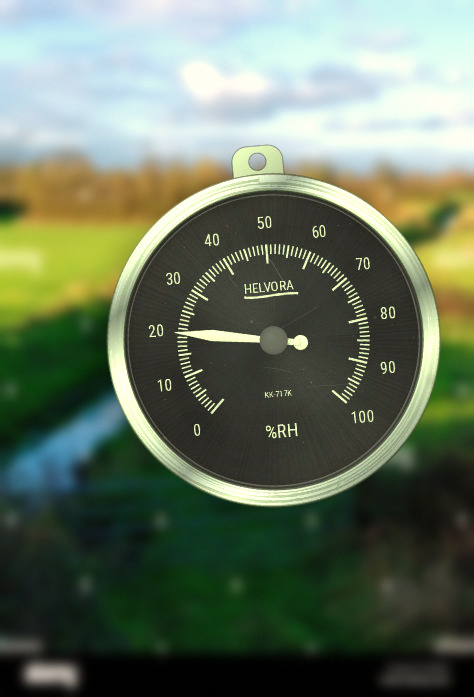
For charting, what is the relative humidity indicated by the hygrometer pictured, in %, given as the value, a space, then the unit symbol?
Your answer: 20 %
